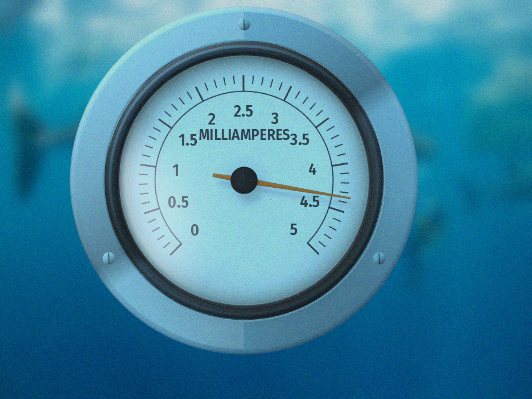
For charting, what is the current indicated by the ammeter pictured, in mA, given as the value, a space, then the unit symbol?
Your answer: 4.35 mA
